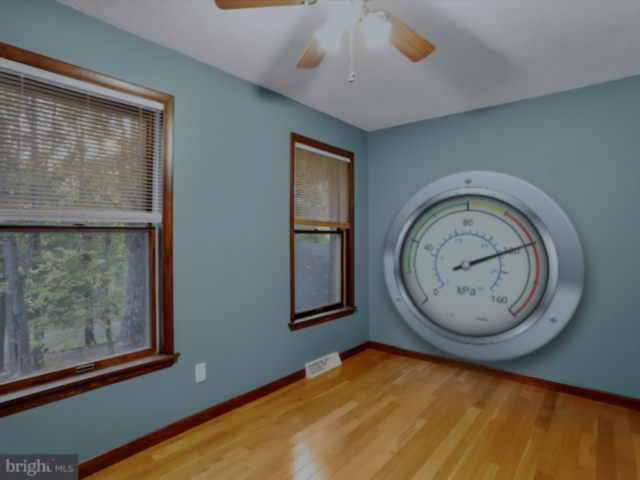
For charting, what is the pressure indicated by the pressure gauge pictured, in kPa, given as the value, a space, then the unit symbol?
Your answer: 120 kPa
